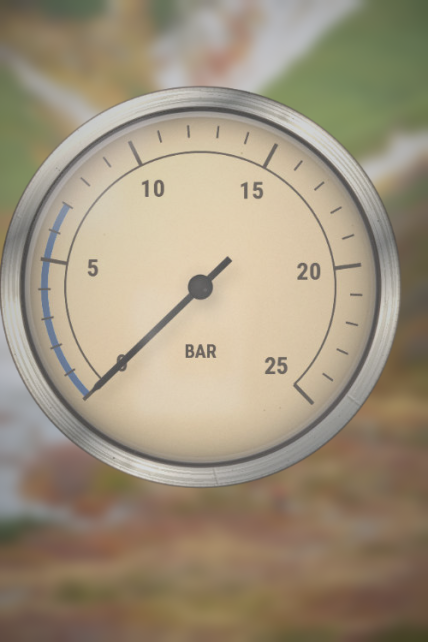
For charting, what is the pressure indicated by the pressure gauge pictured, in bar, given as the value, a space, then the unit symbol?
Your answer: 0 bar
